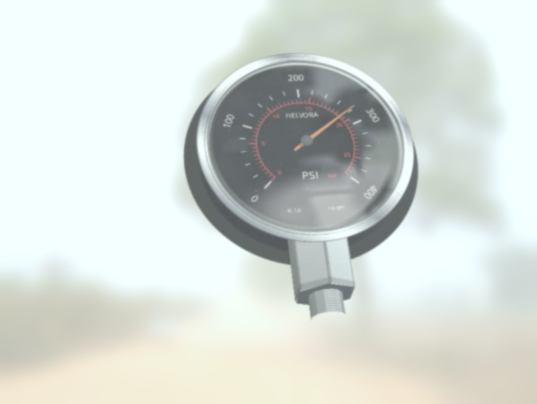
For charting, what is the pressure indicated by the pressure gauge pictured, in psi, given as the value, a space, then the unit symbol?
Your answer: 280 psi
